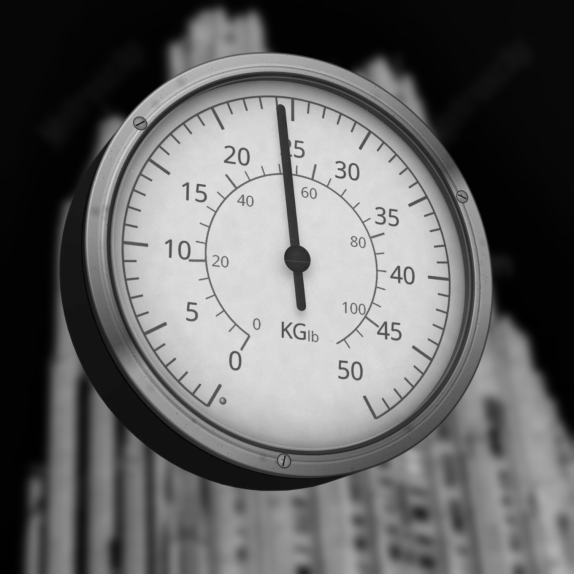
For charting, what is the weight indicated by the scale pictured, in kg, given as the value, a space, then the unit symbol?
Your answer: 24 kg
